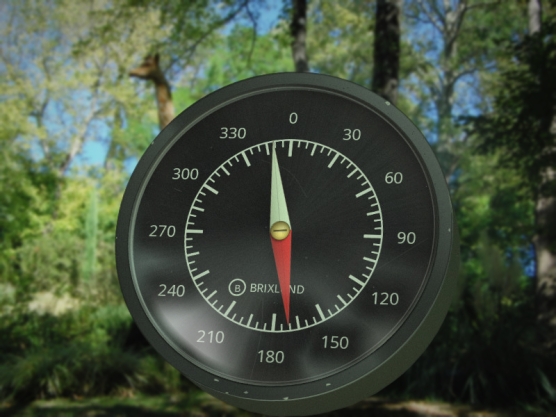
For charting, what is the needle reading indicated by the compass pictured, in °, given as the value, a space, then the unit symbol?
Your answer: 170 °
